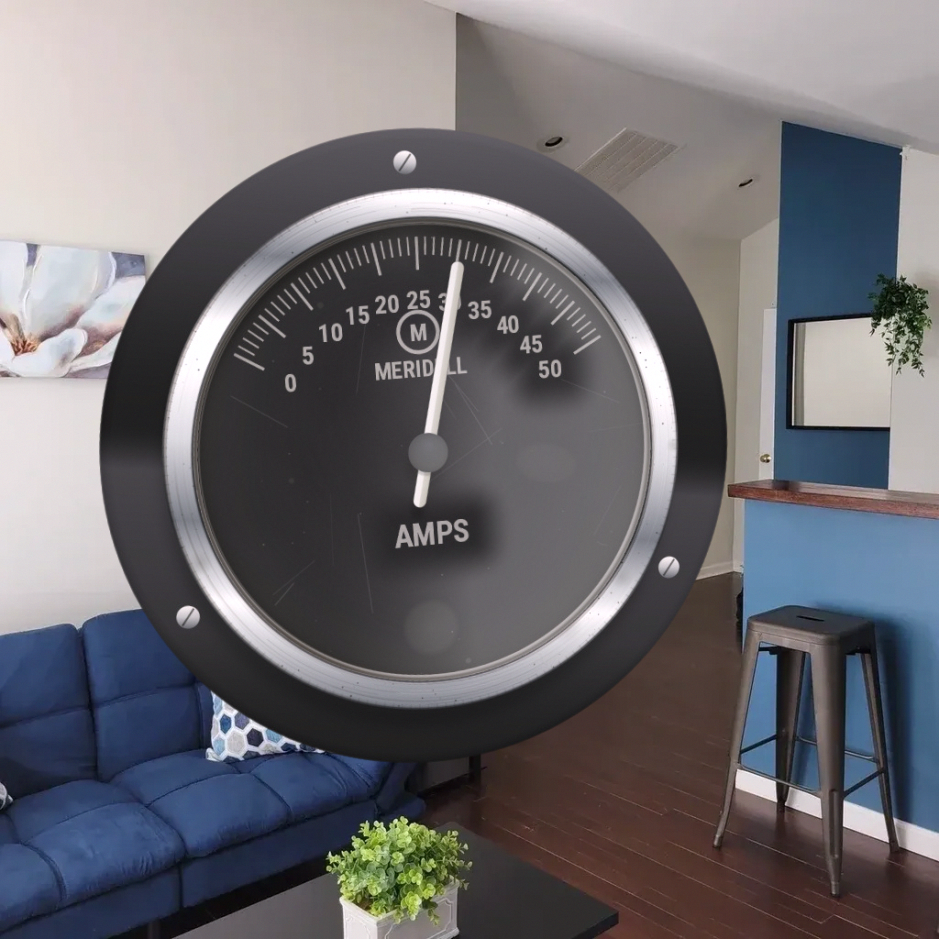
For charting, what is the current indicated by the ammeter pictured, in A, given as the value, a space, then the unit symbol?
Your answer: 30 A
